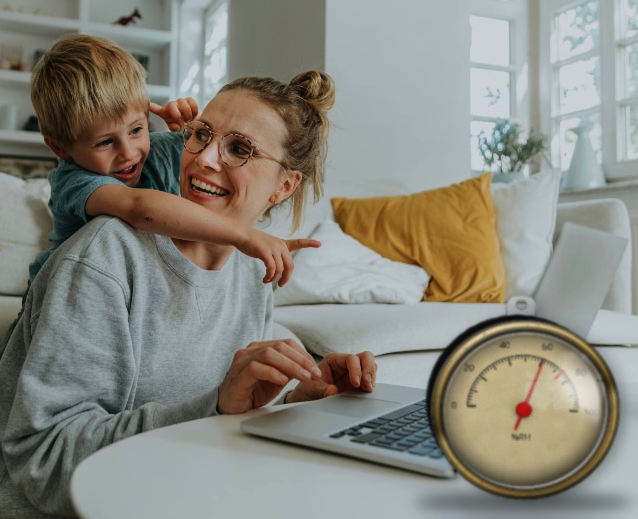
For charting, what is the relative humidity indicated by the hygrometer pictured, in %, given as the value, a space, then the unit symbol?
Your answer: 60 %
